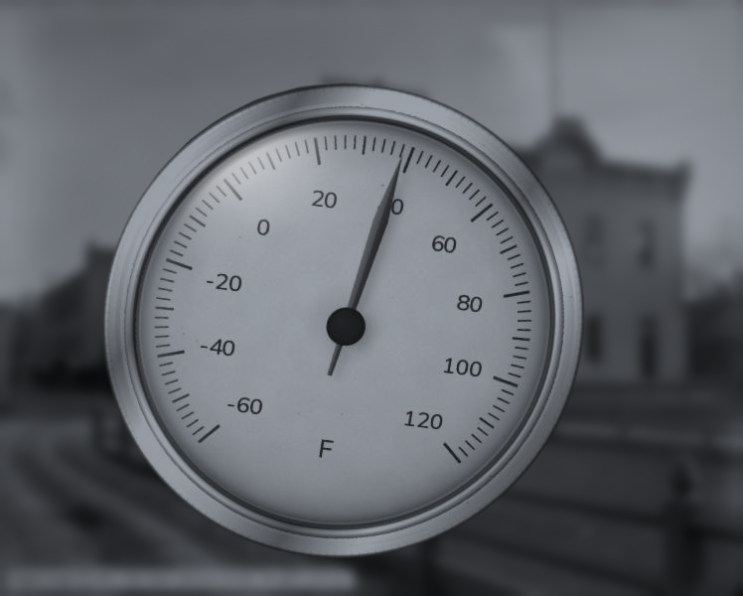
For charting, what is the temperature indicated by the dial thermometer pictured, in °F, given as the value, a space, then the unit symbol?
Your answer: 38 °F
